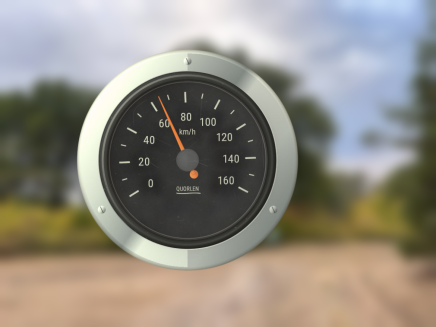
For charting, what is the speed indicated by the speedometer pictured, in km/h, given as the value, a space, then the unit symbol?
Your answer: 65 km/h
